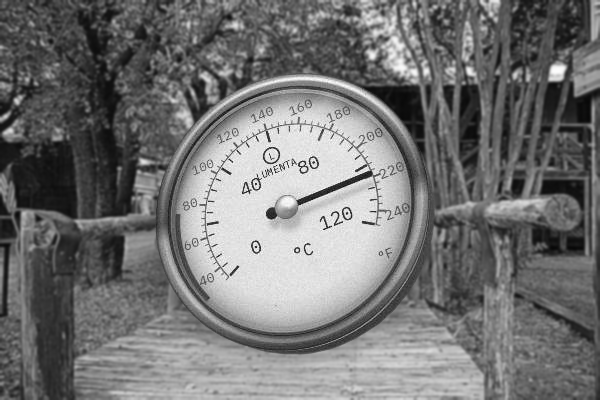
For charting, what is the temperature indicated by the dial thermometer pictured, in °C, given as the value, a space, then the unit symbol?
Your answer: 104 °C
